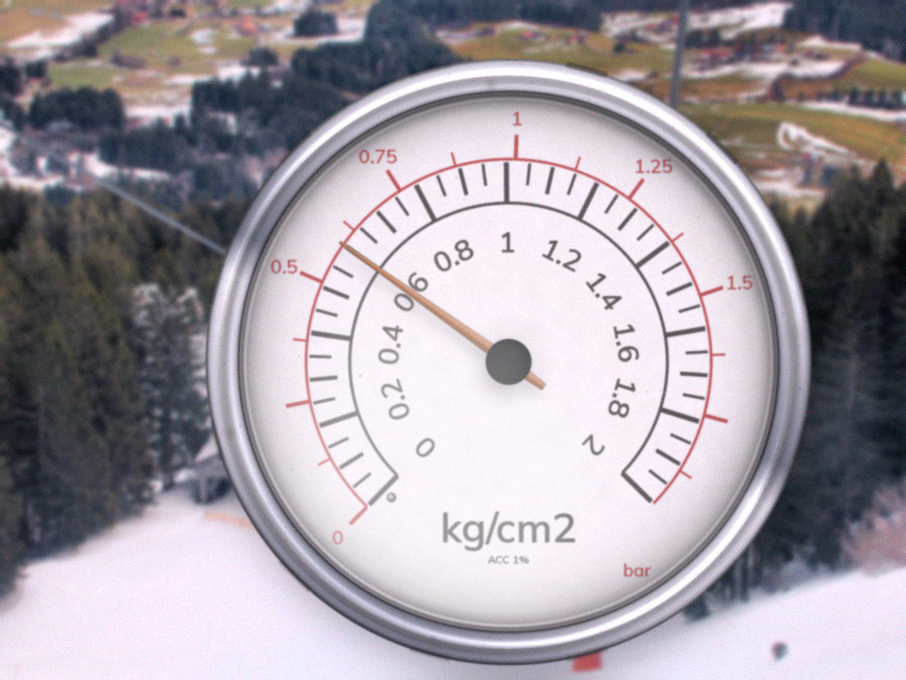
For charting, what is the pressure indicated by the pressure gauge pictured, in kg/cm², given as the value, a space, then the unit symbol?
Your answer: 0.6 kg/cm²
